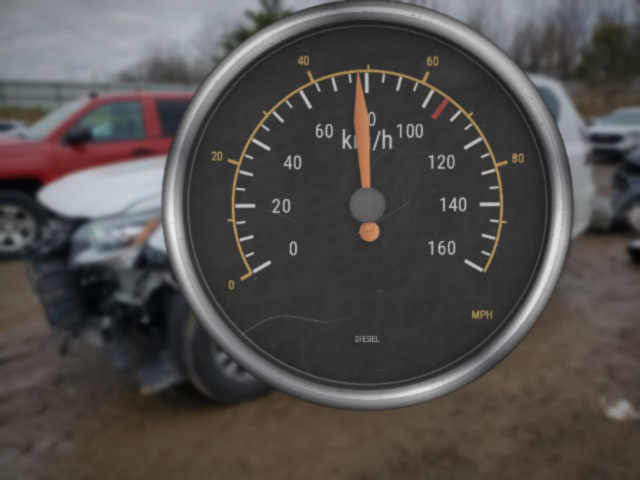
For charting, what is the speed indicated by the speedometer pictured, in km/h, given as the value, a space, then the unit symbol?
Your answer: 77.5 km/h
